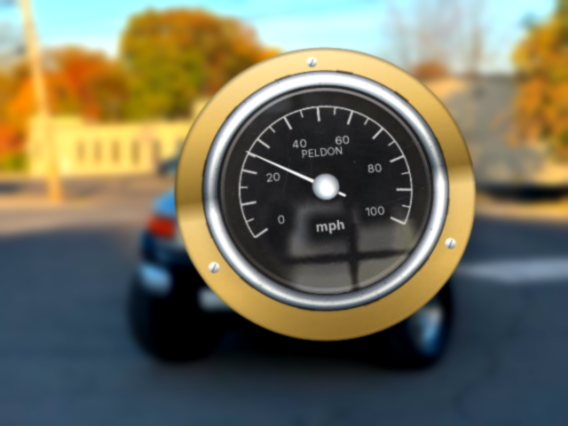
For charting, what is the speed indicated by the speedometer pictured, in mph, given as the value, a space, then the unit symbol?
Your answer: 25 mph
